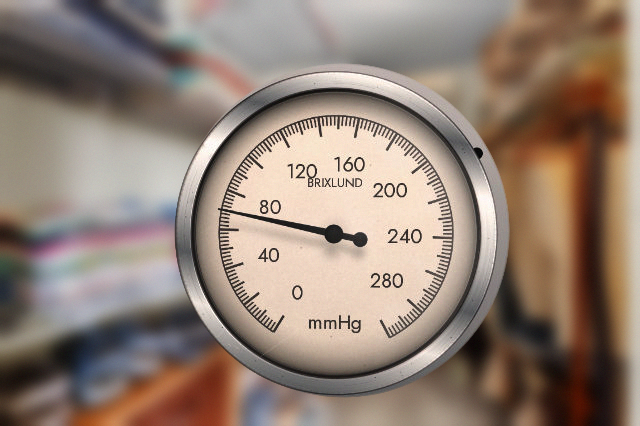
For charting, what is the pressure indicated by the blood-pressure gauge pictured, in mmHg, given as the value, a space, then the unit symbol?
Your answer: 70 mmHg
